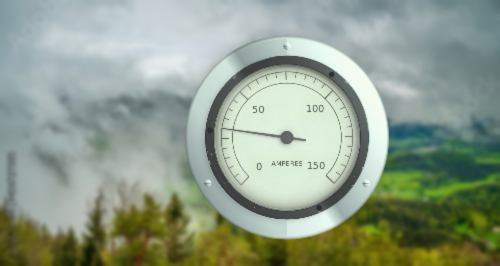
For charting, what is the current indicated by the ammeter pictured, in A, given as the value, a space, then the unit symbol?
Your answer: 30 A
